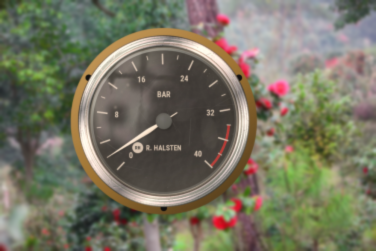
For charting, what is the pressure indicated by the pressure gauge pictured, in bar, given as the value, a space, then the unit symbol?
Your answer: 2 bar
